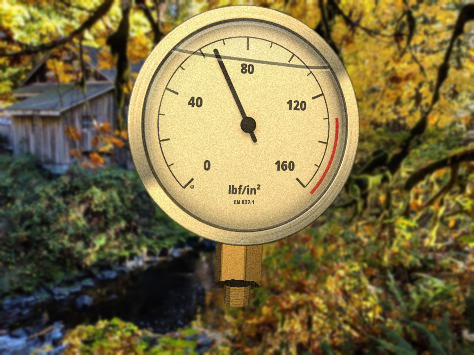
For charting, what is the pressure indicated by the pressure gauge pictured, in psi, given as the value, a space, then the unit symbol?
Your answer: 65 psi
